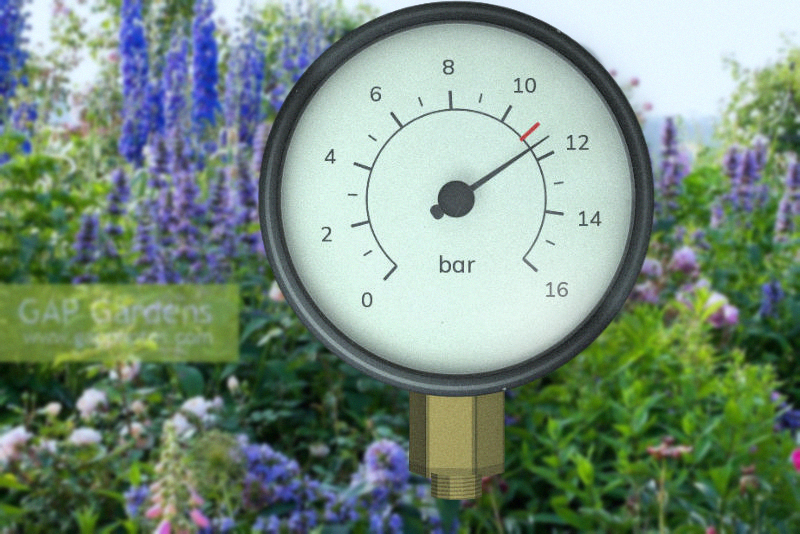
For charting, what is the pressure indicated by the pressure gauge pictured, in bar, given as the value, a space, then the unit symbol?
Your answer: 11.5 bar
